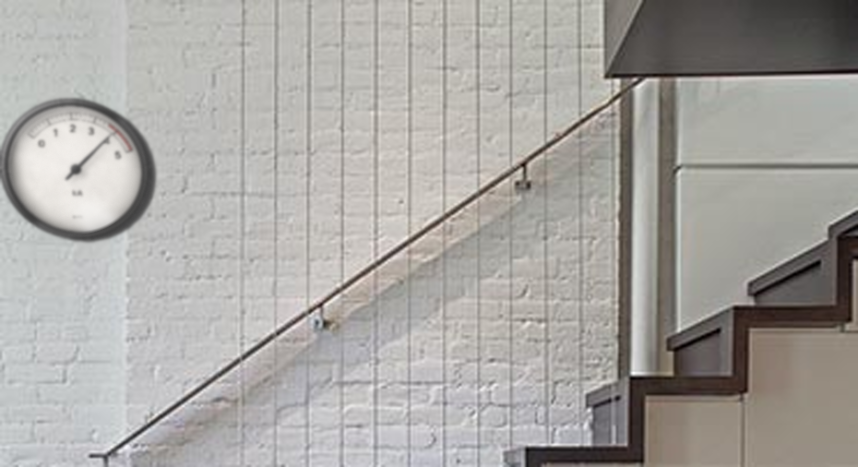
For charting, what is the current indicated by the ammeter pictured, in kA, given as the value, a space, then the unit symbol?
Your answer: 4 kA
